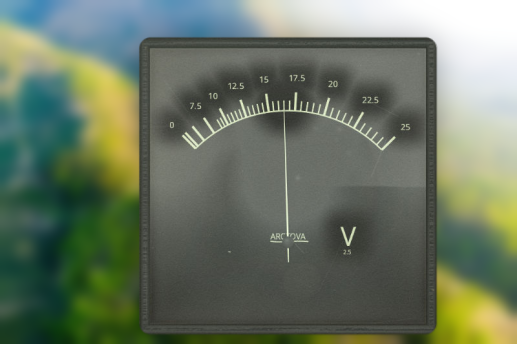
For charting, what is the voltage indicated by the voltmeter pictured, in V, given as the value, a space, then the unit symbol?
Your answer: 16.5 V
